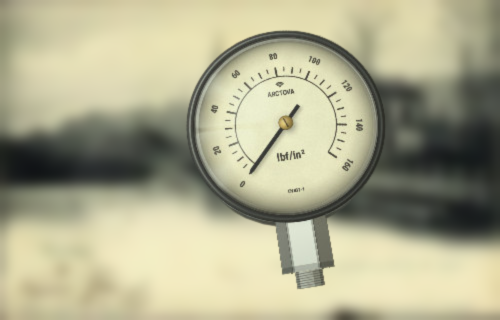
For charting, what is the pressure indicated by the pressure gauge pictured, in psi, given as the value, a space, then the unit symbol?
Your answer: 0 psi
